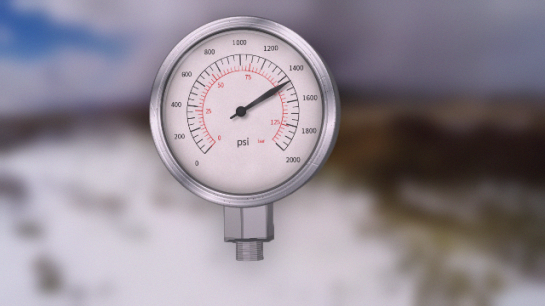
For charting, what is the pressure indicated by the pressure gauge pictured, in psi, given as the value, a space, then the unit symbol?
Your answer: 1450 psi
